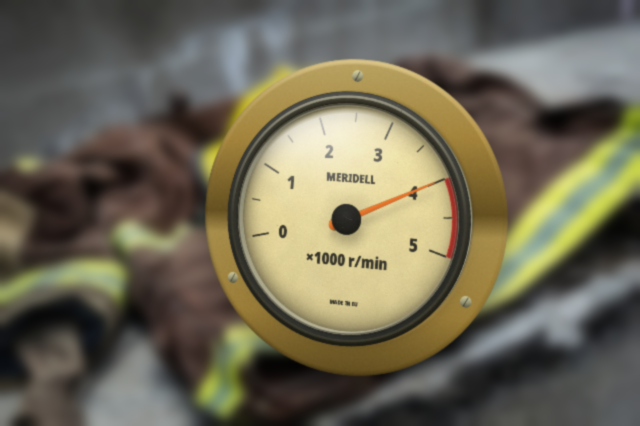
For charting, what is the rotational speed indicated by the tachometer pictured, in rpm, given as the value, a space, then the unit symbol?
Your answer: 4000 rpm
